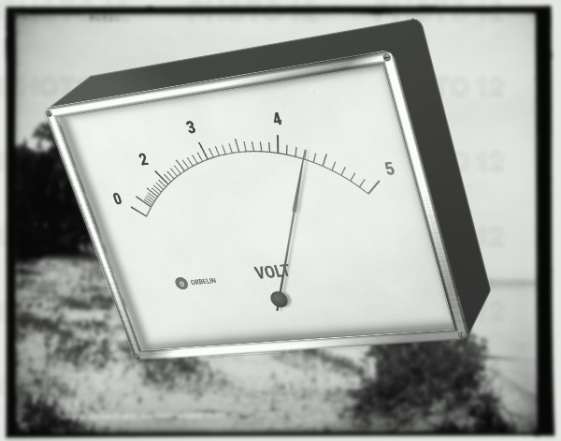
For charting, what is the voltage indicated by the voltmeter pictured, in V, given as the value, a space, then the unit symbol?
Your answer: 4.3 V
